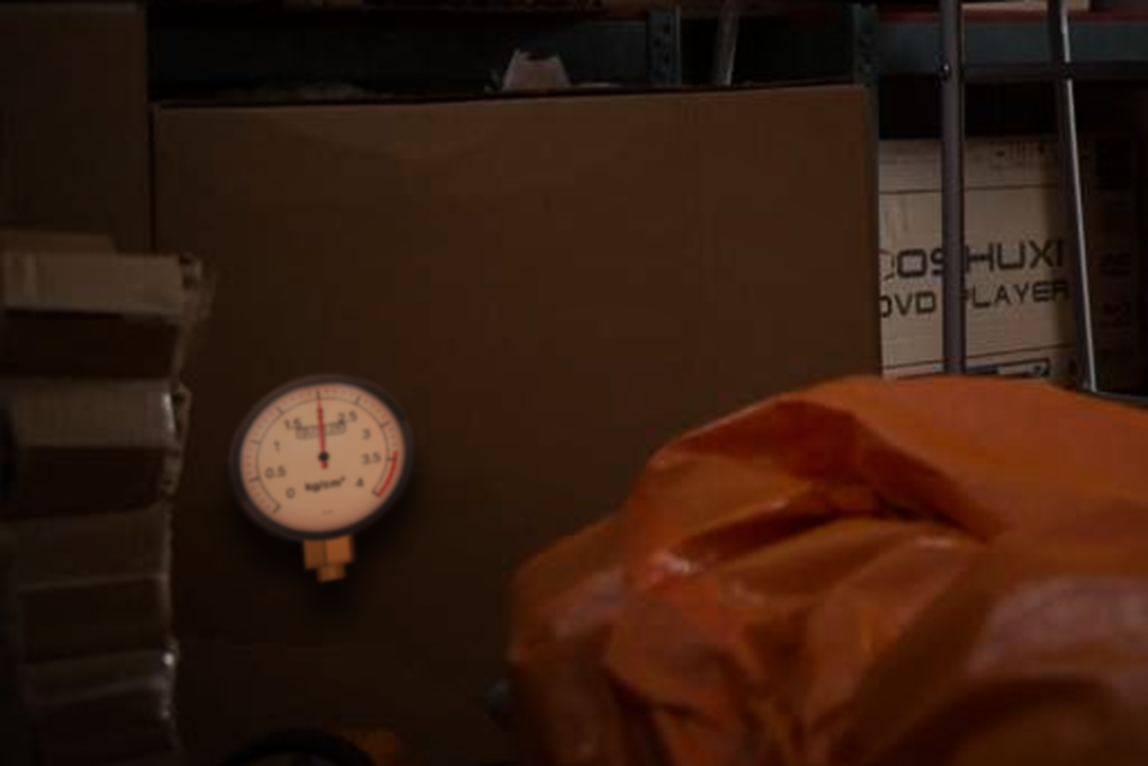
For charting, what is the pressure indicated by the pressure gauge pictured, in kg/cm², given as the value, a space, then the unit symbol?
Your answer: 2 kg/cm²
